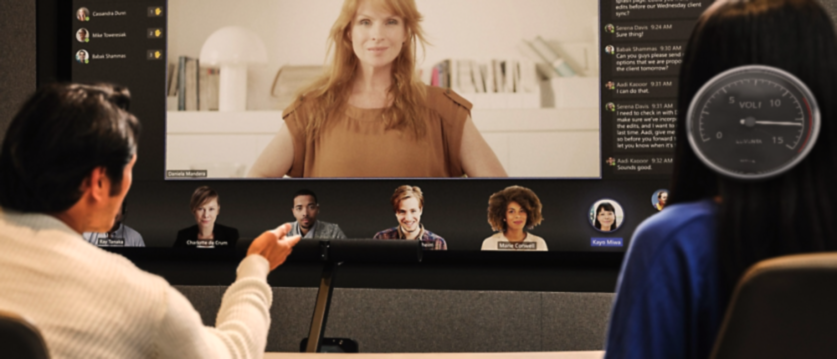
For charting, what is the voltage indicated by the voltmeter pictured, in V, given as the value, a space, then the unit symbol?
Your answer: 13 V
